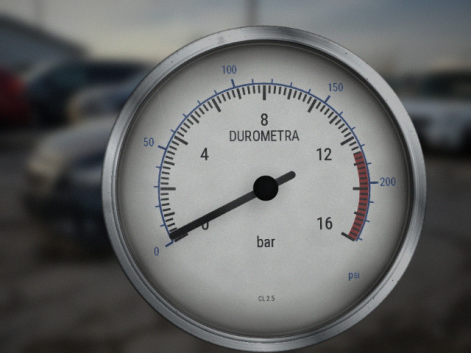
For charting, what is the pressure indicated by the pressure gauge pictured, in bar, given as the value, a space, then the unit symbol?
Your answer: 0.2 bar
